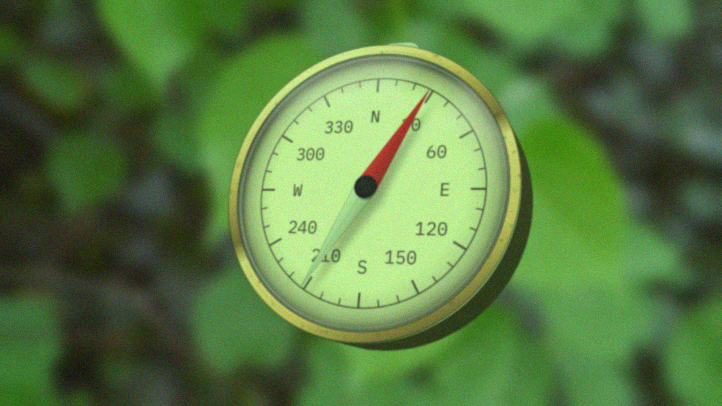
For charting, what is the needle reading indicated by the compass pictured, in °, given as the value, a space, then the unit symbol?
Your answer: 30 °
